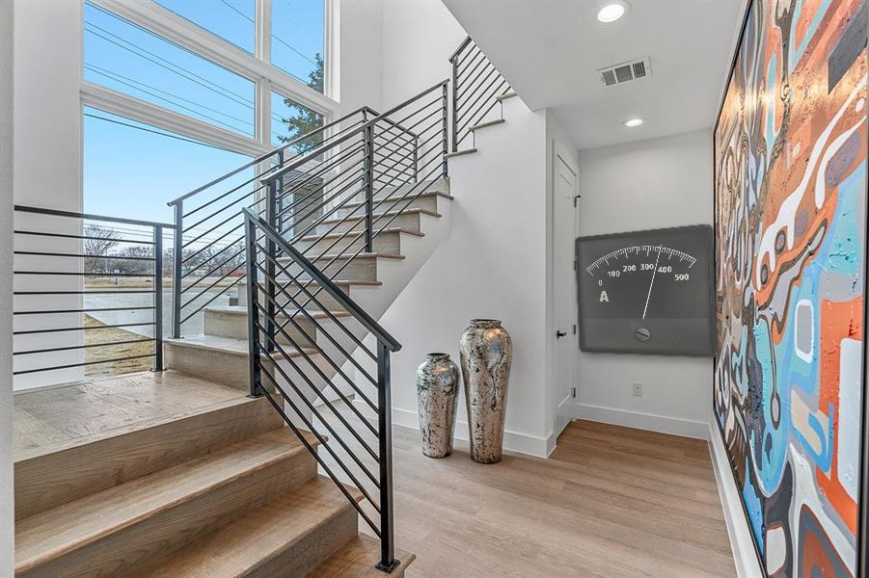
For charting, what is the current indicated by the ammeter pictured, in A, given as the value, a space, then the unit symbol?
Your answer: 350 A
